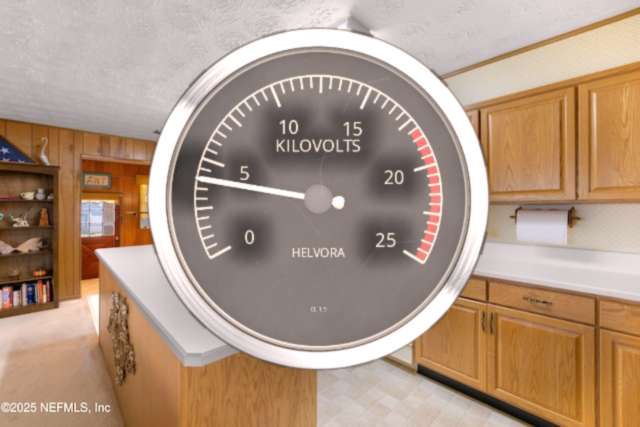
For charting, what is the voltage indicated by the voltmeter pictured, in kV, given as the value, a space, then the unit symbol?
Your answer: 4 kV
